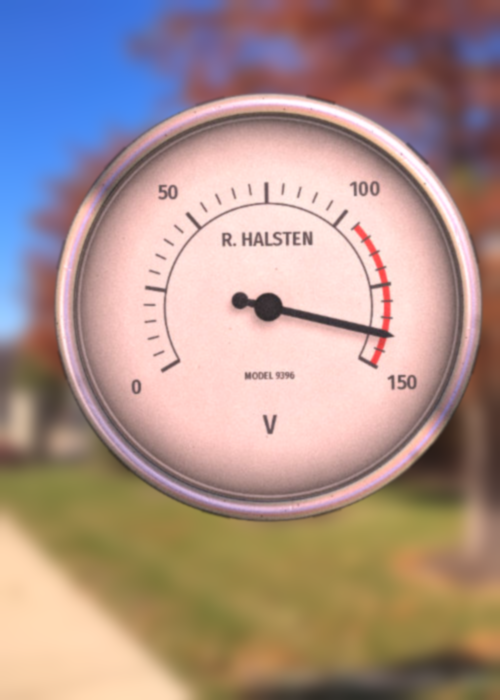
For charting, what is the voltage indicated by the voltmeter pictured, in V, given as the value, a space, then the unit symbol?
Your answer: 140 V
